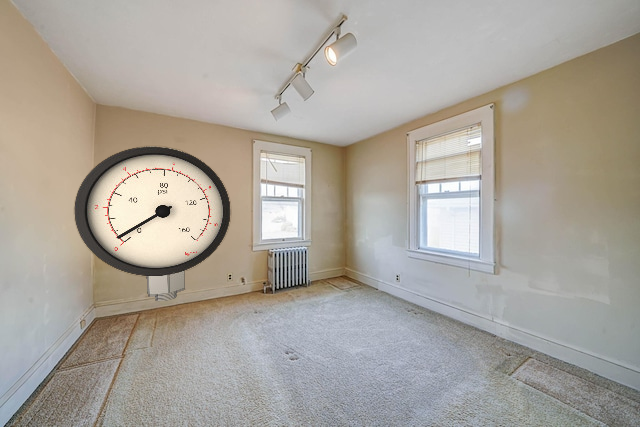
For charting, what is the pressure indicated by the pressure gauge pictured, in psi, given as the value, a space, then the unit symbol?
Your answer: 5 psi
